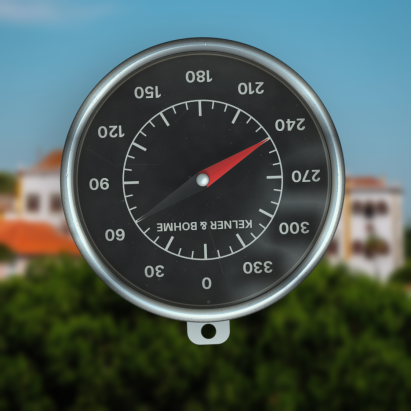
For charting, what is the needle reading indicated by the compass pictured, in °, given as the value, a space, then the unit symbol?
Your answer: 240 °
